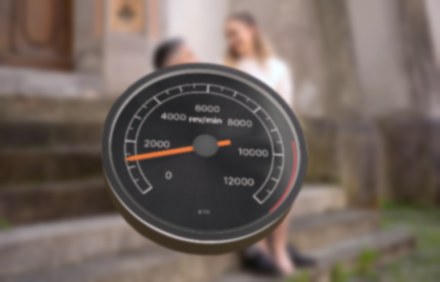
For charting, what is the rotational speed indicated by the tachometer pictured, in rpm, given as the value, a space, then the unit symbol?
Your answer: 1250 rpm
